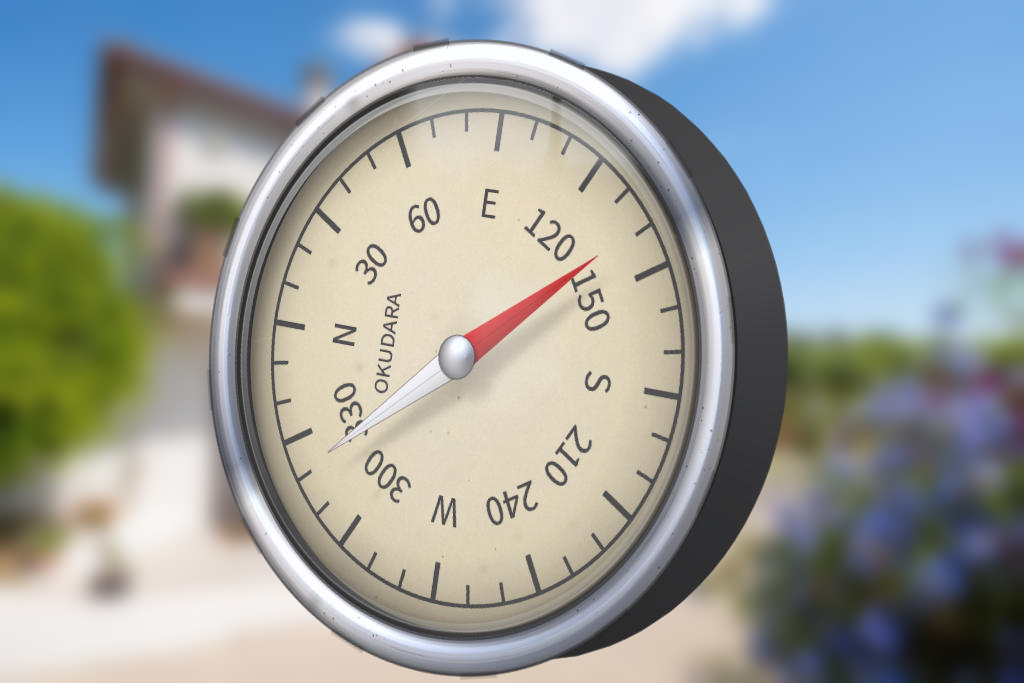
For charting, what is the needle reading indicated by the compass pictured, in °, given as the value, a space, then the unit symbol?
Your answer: 140 °
